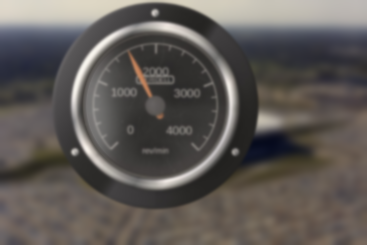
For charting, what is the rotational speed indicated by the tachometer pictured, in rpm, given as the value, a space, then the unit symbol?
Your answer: 1600 rpm
